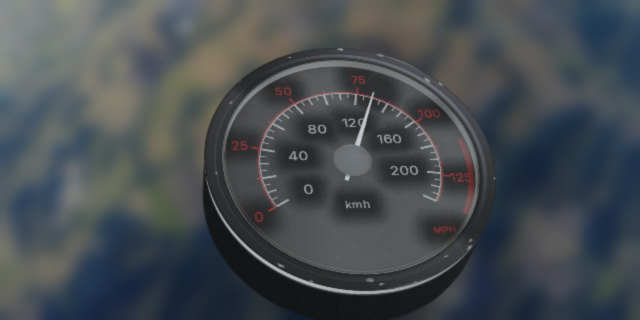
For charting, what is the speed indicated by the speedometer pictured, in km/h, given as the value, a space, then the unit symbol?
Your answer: 130 km/h
